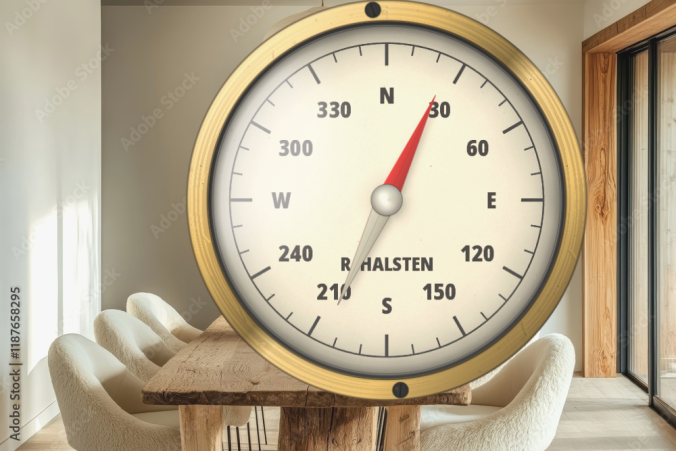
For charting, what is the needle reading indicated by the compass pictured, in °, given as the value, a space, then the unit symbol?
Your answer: 25 °
